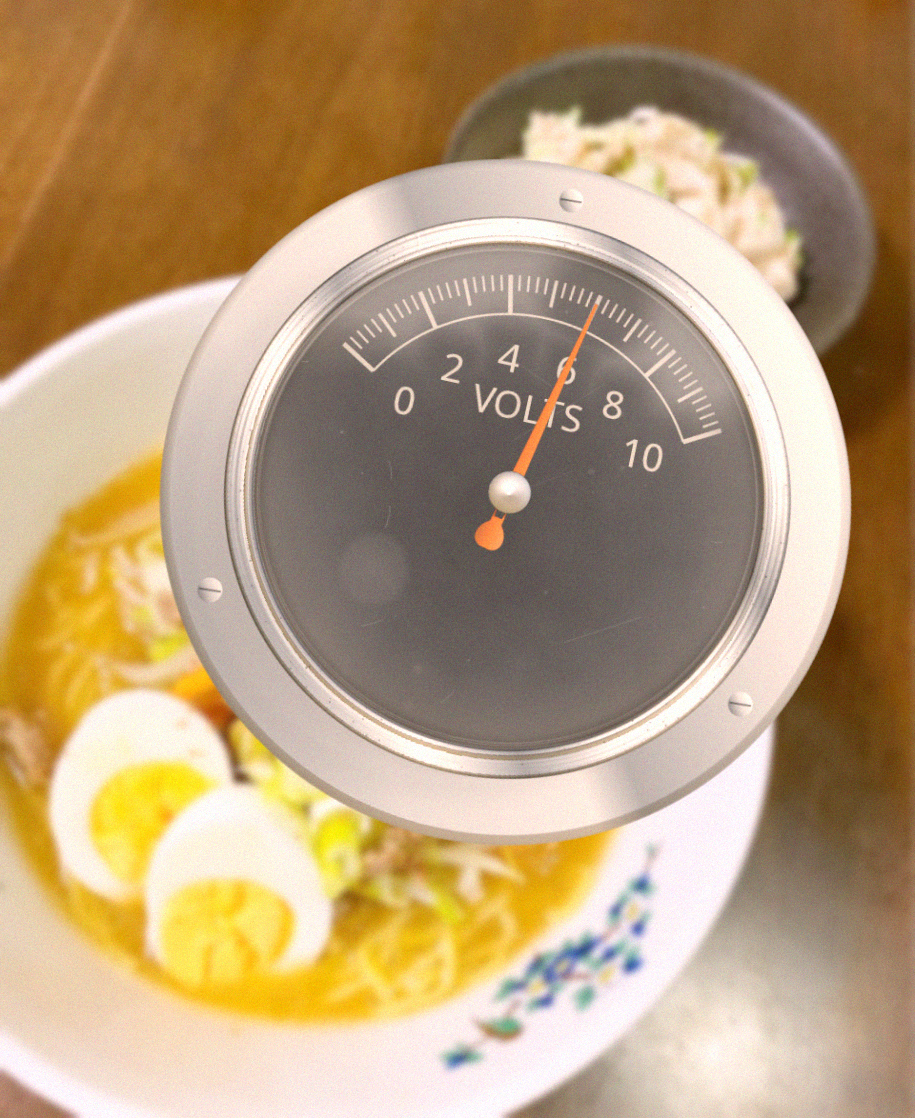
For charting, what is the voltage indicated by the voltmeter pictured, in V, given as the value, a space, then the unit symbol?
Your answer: 6 V
